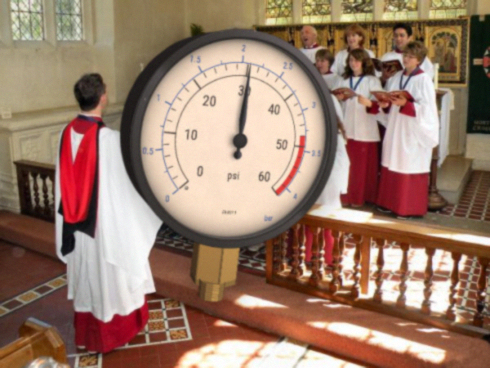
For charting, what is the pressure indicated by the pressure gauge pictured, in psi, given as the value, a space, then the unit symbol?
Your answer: 30 psi
